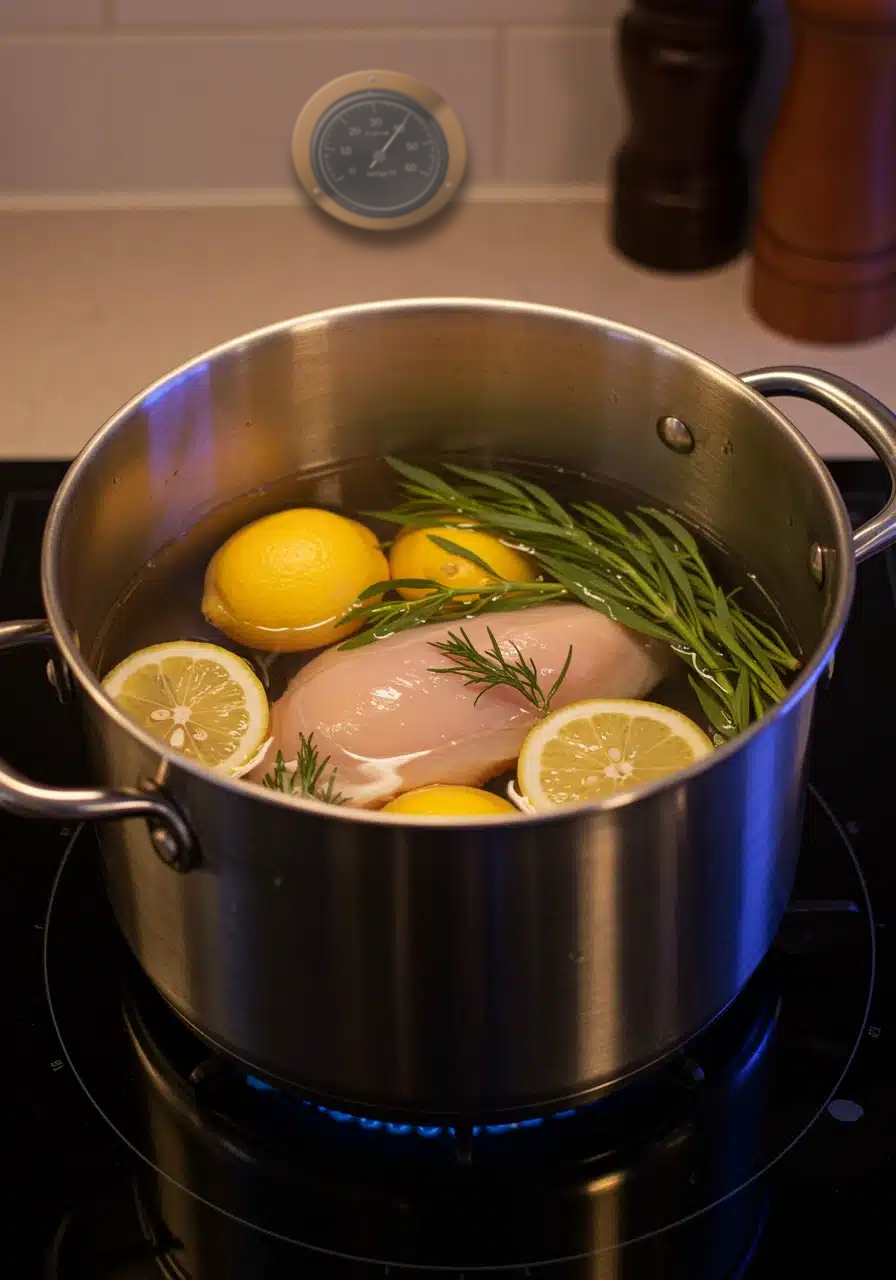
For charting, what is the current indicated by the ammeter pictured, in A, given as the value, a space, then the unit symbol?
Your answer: 40 A
